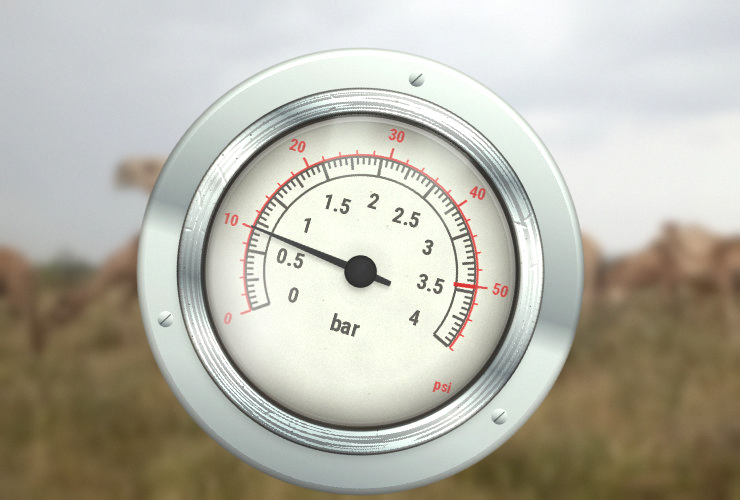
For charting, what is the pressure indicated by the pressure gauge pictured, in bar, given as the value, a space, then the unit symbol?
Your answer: 0.7 bar
